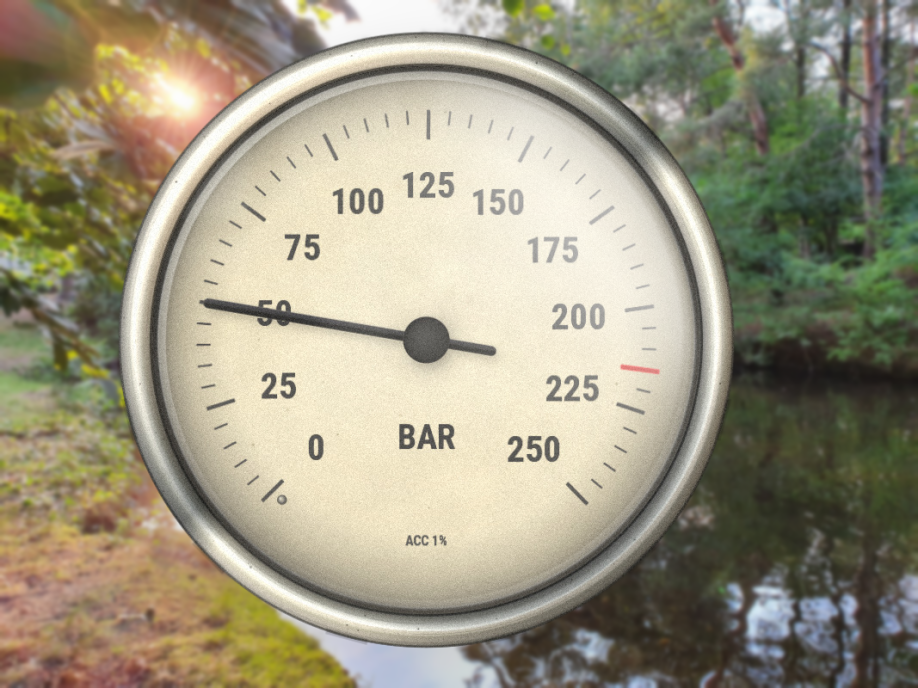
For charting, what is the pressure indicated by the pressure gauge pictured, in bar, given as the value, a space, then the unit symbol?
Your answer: 50 bar
